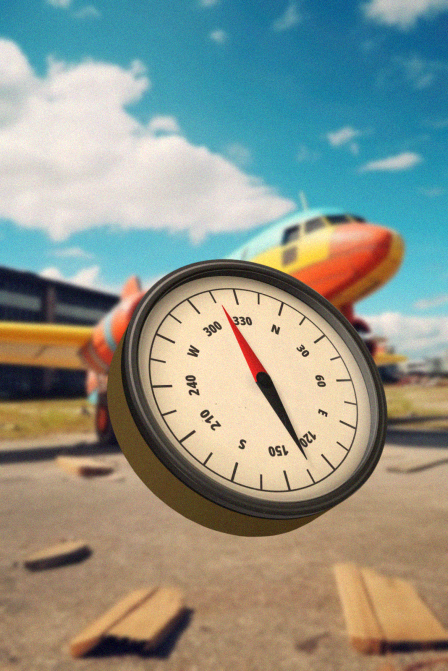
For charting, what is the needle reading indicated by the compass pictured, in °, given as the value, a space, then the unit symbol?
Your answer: 315 °
